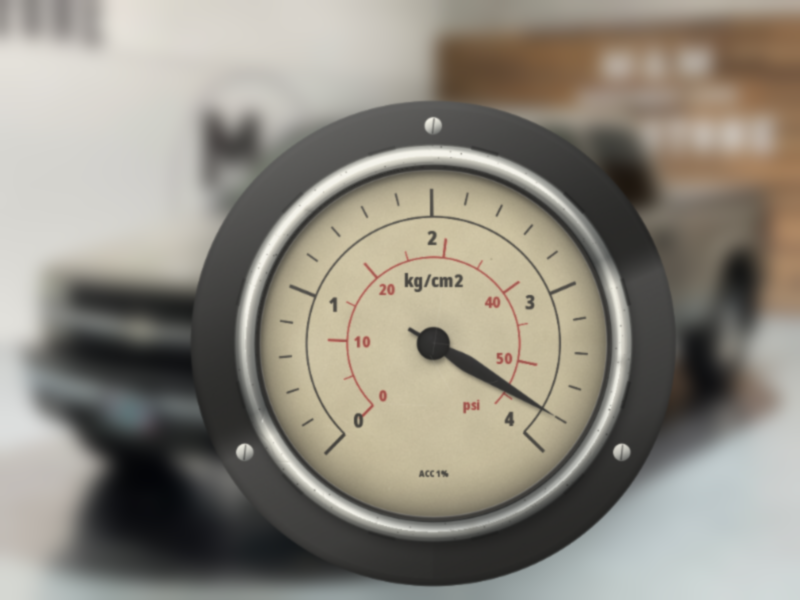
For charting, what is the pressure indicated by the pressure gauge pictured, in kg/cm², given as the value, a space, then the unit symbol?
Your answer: 3.8 kg/cm²
